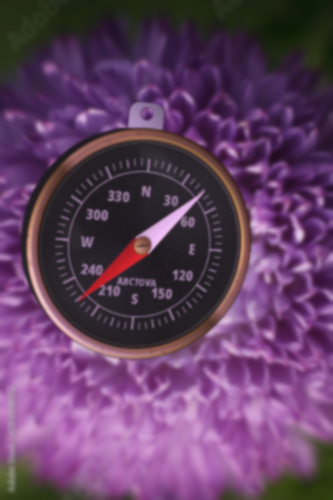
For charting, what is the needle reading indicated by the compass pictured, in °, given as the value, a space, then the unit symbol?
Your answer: 225 °
